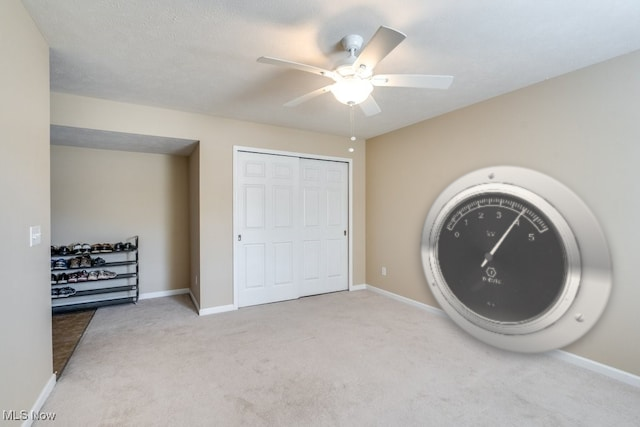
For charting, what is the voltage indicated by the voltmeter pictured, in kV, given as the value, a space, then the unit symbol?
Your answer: 4 kV
